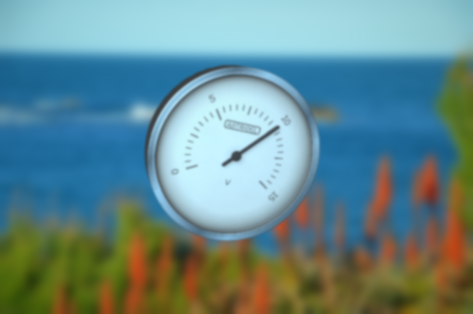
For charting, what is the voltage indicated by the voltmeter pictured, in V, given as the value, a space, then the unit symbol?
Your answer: 10 V
